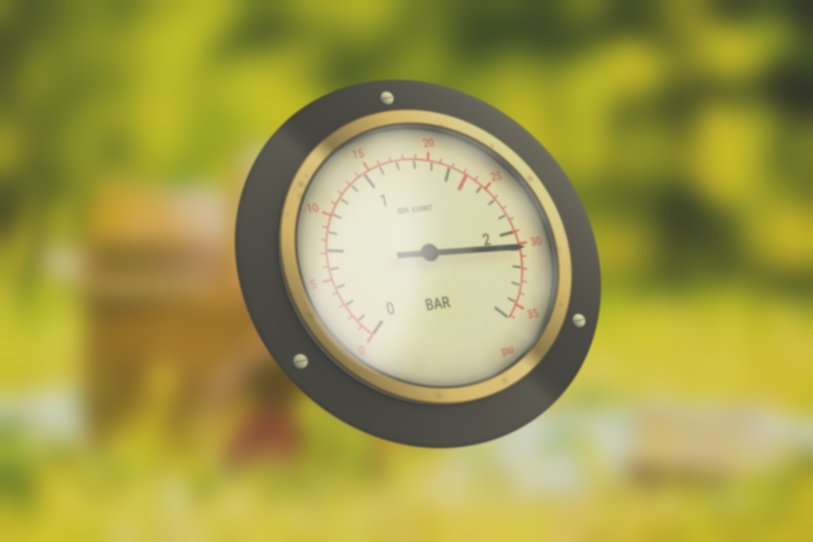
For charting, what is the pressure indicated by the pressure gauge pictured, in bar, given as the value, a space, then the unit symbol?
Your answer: 2.1 bar
